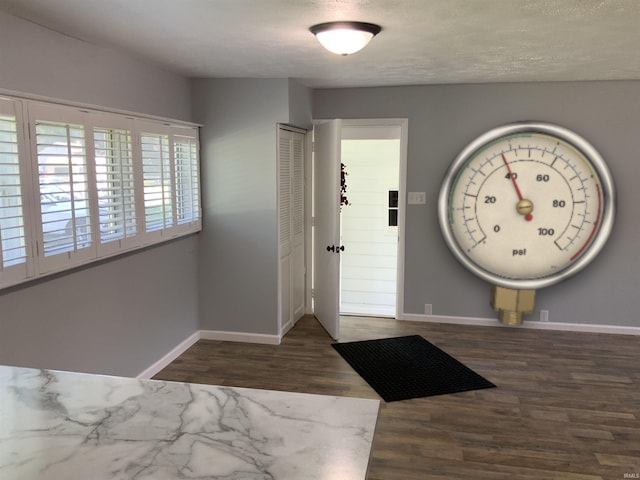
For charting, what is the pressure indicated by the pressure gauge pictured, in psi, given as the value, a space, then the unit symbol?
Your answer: 40 psi
